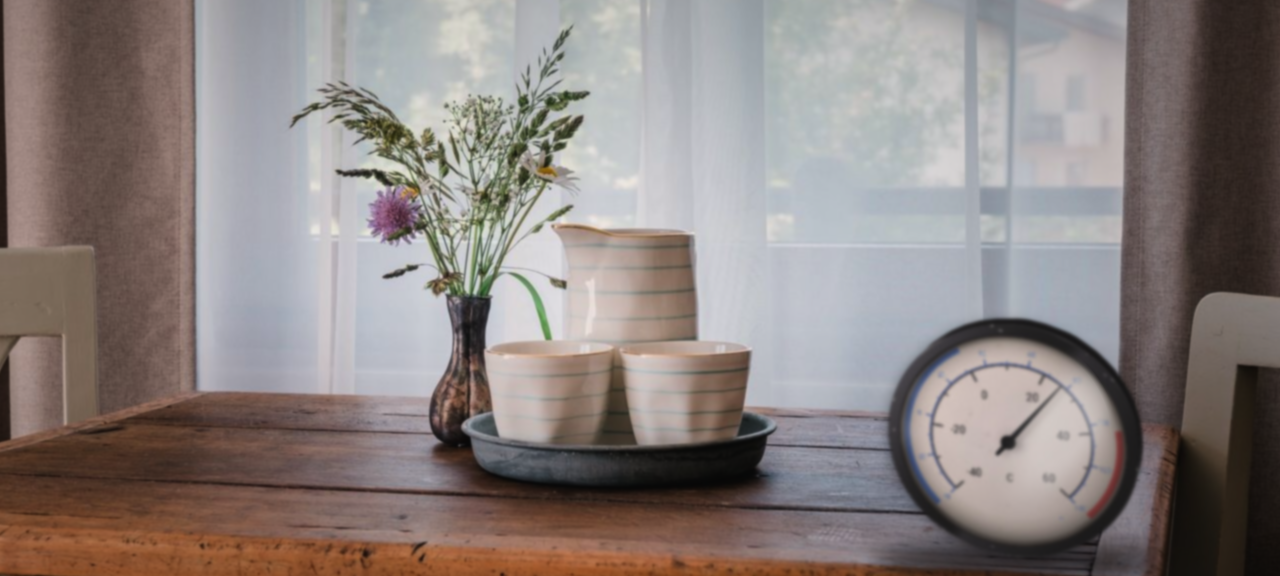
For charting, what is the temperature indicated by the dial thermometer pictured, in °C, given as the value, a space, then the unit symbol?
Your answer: 25 °C
